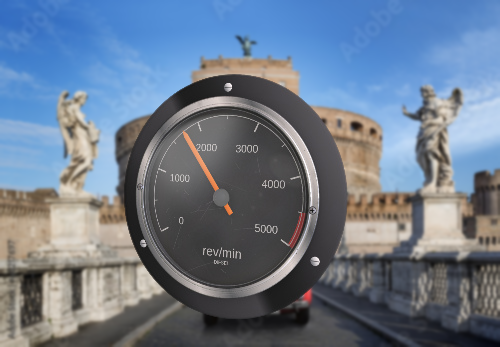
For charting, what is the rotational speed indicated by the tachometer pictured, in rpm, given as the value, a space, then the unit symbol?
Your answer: 1750 rpm
